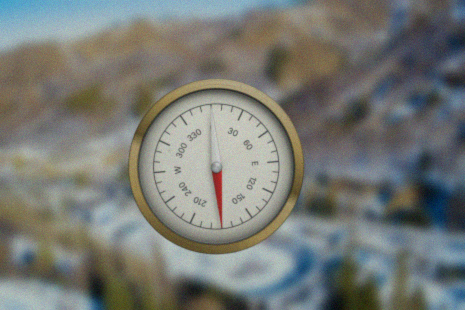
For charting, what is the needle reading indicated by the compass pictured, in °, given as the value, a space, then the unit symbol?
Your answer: 180 °
